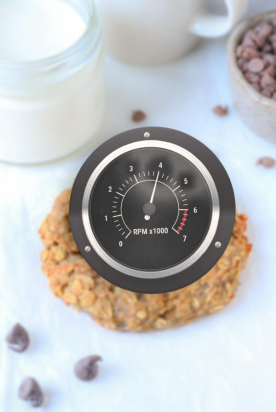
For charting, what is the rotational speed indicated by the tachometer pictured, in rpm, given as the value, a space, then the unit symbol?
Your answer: 4000 rpm
